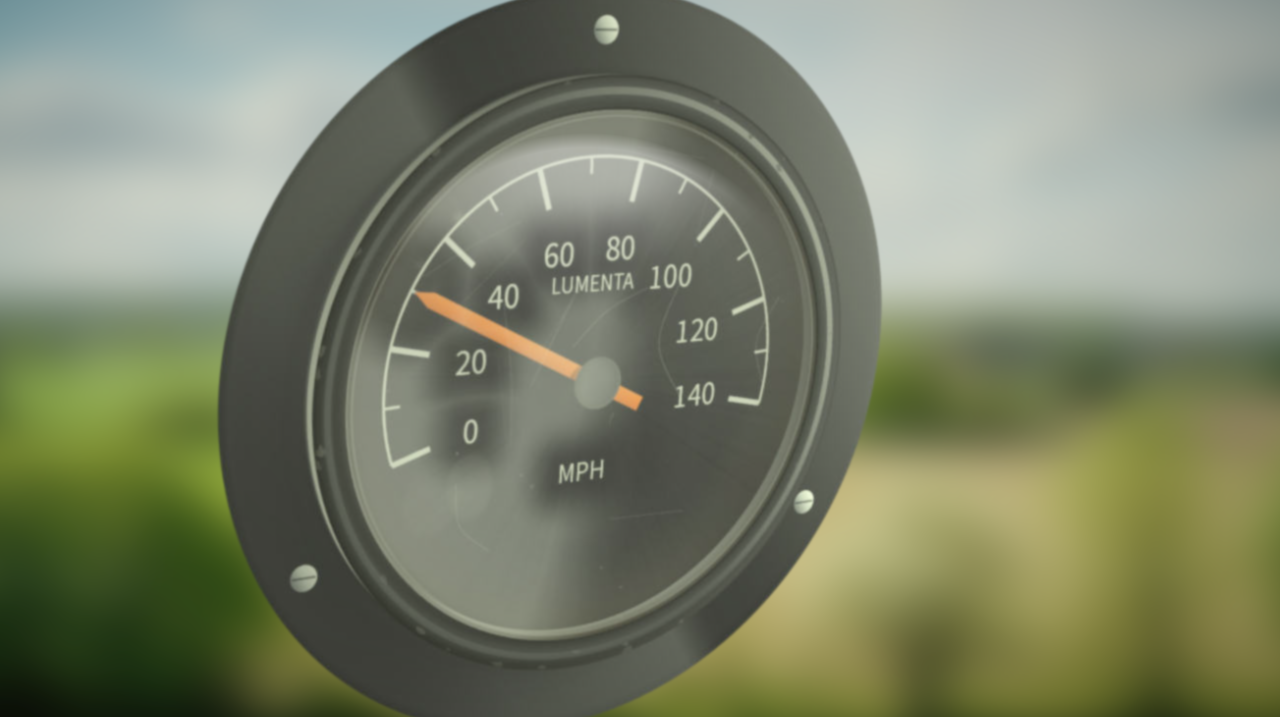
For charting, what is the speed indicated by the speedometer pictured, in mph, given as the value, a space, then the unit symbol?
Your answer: 30 mph
